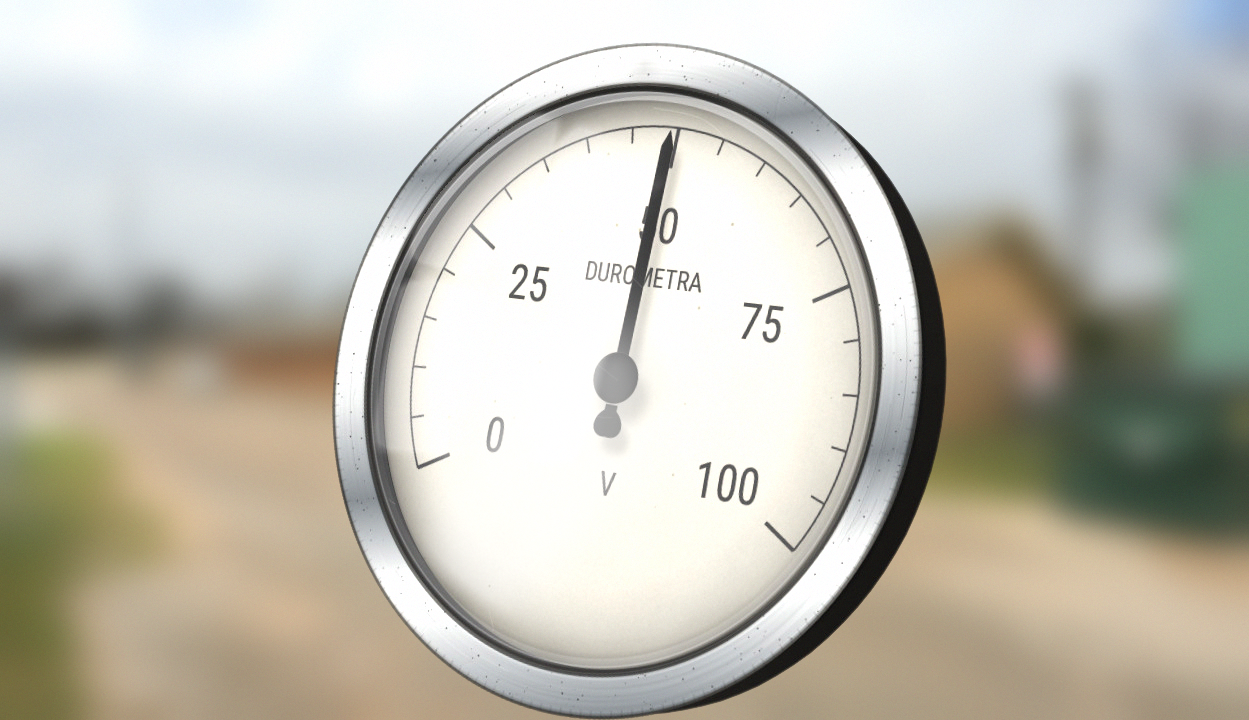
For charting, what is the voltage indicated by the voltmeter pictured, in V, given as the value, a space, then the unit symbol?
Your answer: 50 V
